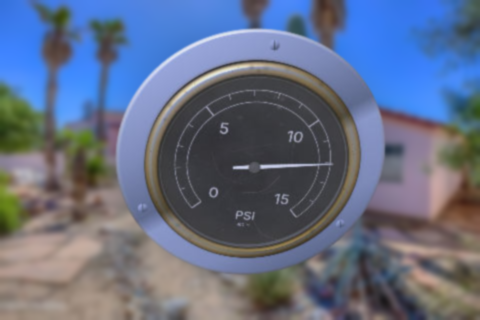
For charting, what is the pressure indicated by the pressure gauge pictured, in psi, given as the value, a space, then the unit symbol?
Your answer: 12 psi
